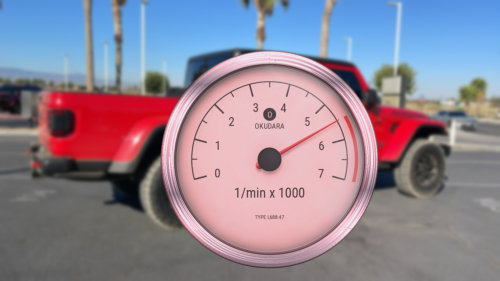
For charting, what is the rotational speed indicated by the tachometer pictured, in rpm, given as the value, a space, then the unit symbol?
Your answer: 5500 rpm
